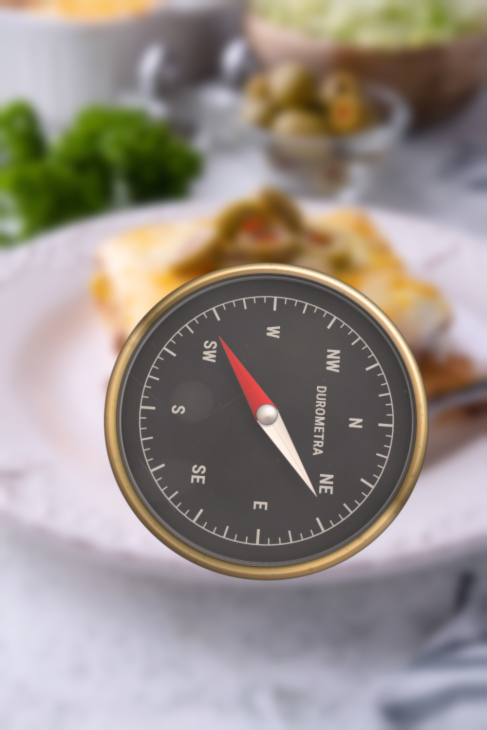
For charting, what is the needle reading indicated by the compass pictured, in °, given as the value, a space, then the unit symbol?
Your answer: 235 °
